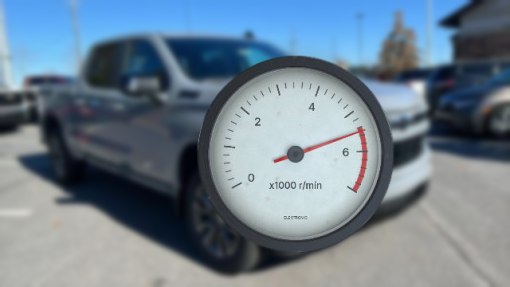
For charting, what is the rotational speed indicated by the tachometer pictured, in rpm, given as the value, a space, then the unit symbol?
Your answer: 5500 rpm
